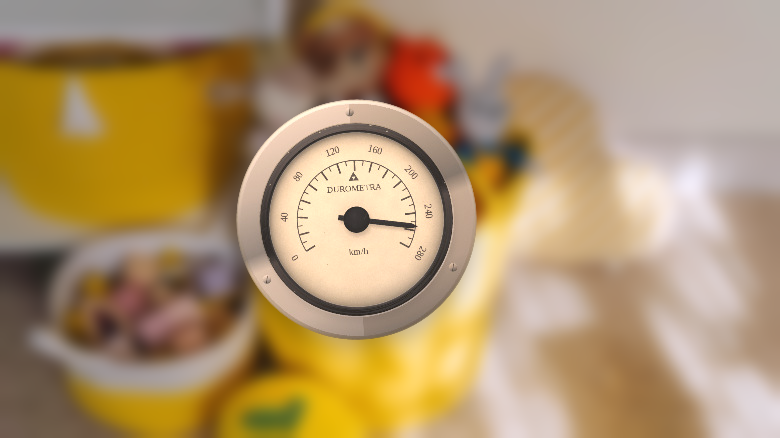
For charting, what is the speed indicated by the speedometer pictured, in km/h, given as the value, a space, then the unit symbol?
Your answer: 255 km/h
